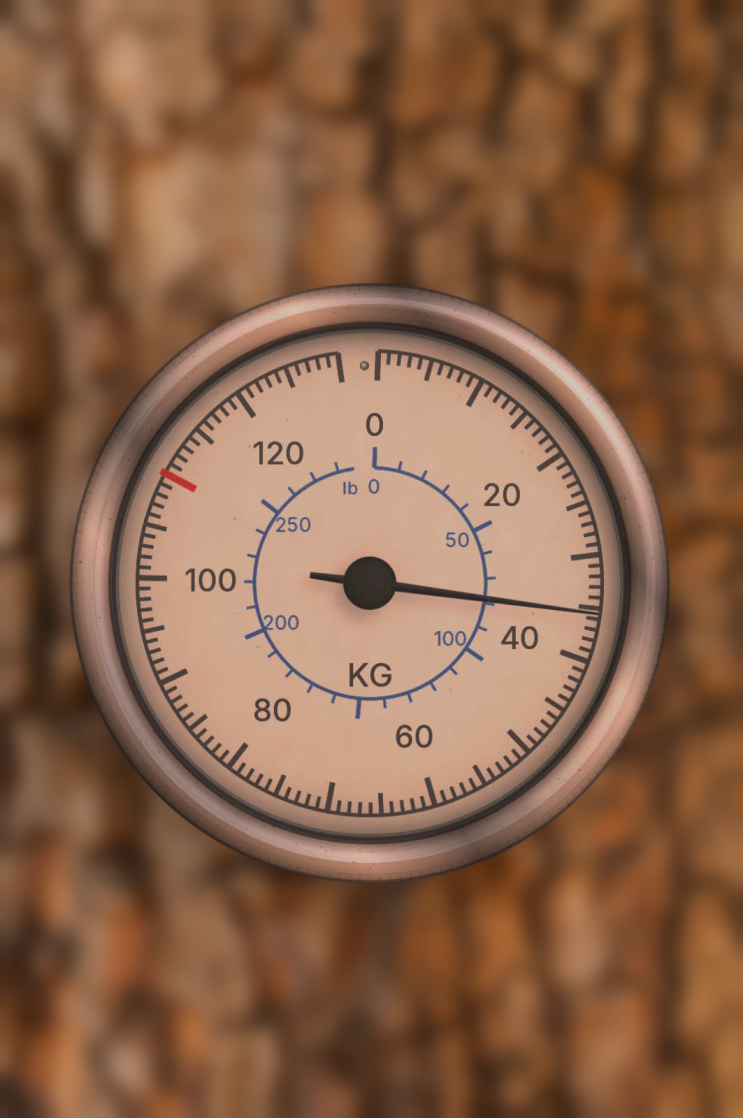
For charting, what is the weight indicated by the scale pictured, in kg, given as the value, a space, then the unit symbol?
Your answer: 35.5 kg
